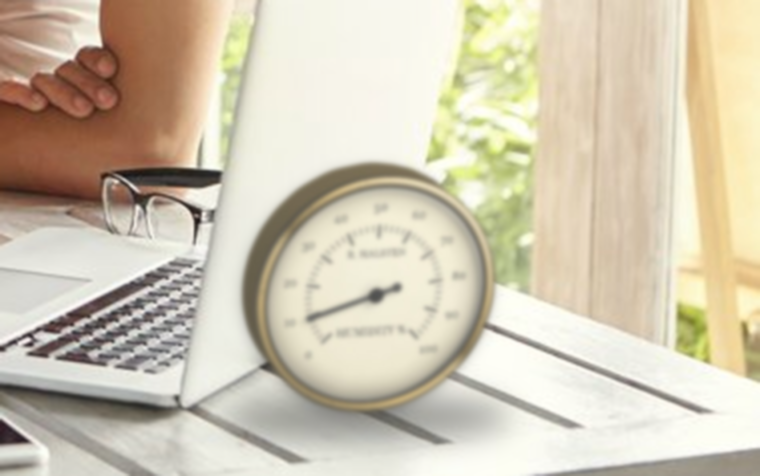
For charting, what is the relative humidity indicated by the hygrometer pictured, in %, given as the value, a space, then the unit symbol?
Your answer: 10 %
